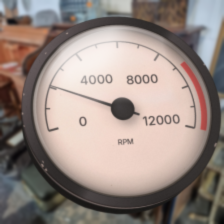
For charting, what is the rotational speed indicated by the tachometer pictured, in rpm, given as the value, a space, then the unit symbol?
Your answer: 2000 rpm
